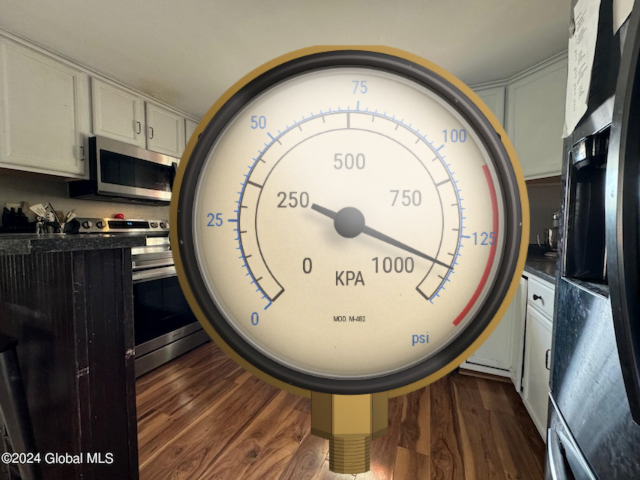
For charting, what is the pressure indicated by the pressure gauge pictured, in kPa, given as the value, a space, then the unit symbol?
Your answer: 925 kPa
